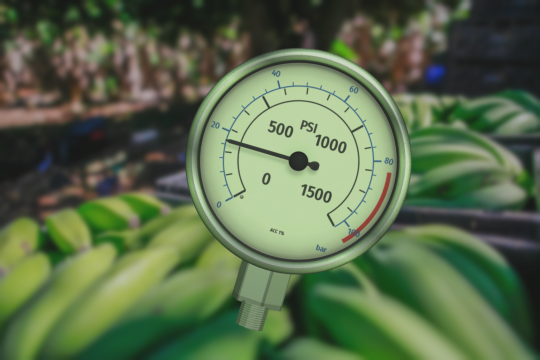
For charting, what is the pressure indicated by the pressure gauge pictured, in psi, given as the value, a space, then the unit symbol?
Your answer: 250 psi
